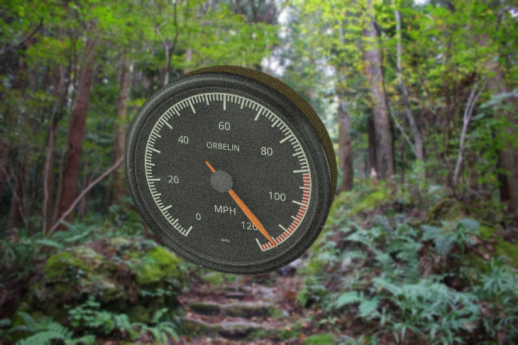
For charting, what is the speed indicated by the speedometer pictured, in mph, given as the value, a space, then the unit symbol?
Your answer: 115 mph
